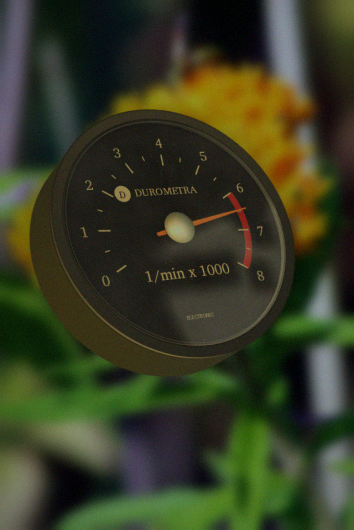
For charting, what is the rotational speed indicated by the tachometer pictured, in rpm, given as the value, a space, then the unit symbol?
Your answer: 6500 rpm
